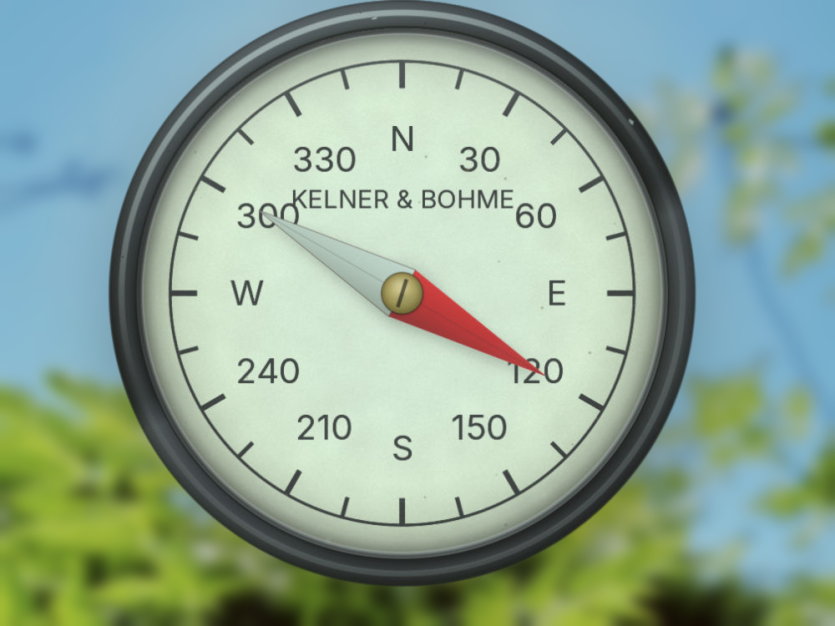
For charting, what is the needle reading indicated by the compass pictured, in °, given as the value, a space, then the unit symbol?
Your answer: 120 °
